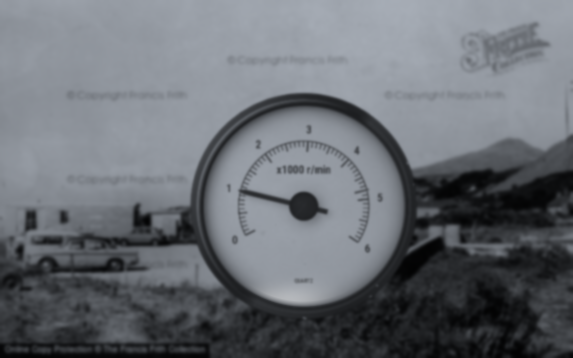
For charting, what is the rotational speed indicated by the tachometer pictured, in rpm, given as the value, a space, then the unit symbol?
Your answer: 1000 rpm
